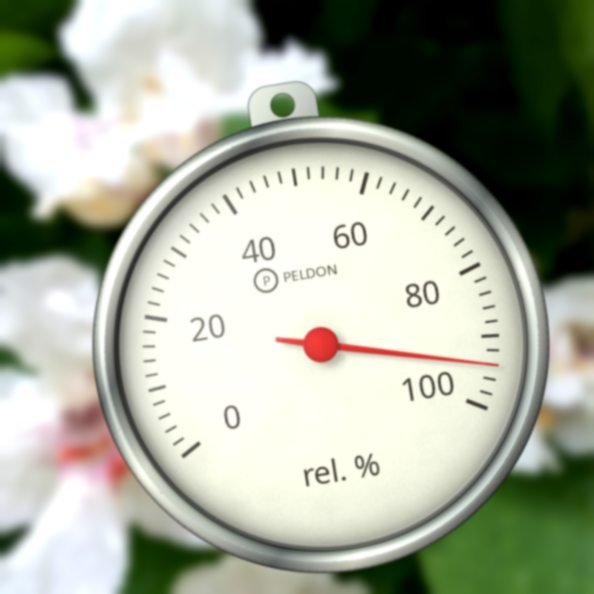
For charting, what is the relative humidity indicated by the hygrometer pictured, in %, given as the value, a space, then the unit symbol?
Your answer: 94 %
